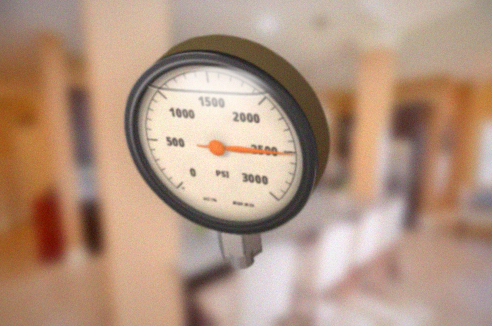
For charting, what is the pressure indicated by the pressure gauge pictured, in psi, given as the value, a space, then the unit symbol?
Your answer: 2500 psi
